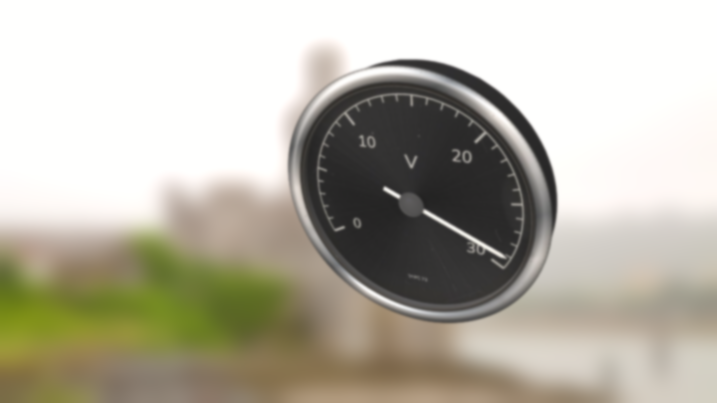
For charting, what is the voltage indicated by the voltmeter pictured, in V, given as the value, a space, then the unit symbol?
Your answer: 29 V
